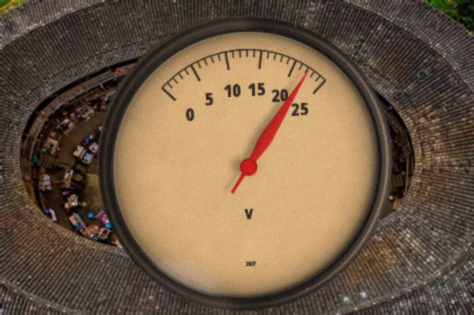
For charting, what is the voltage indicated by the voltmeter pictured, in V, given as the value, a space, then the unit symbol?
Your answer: 22 V
